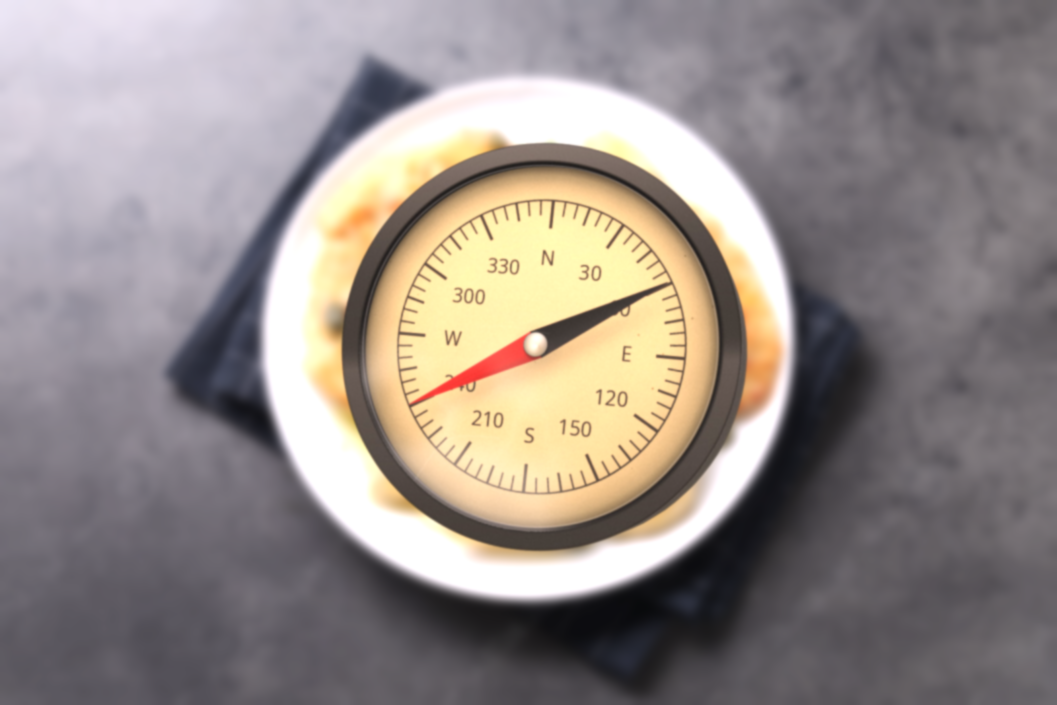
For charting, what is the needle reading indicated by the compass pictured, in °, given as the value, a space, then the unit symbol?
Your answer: 240 °
